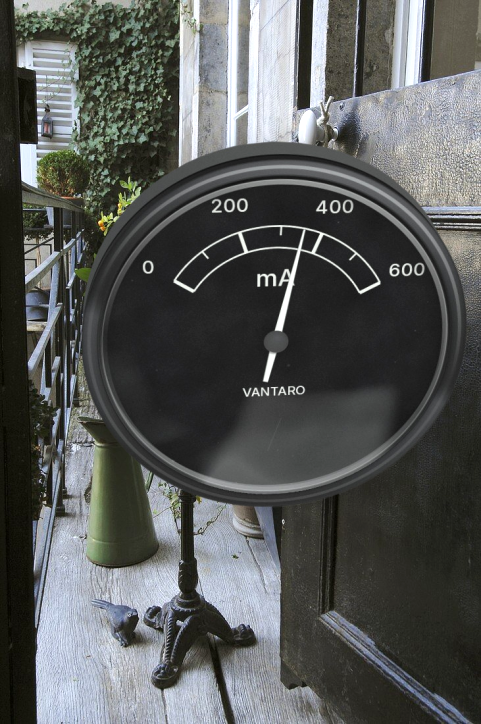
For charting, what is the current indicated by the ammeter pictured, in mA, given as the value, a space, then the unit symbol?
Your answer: 350 mA
